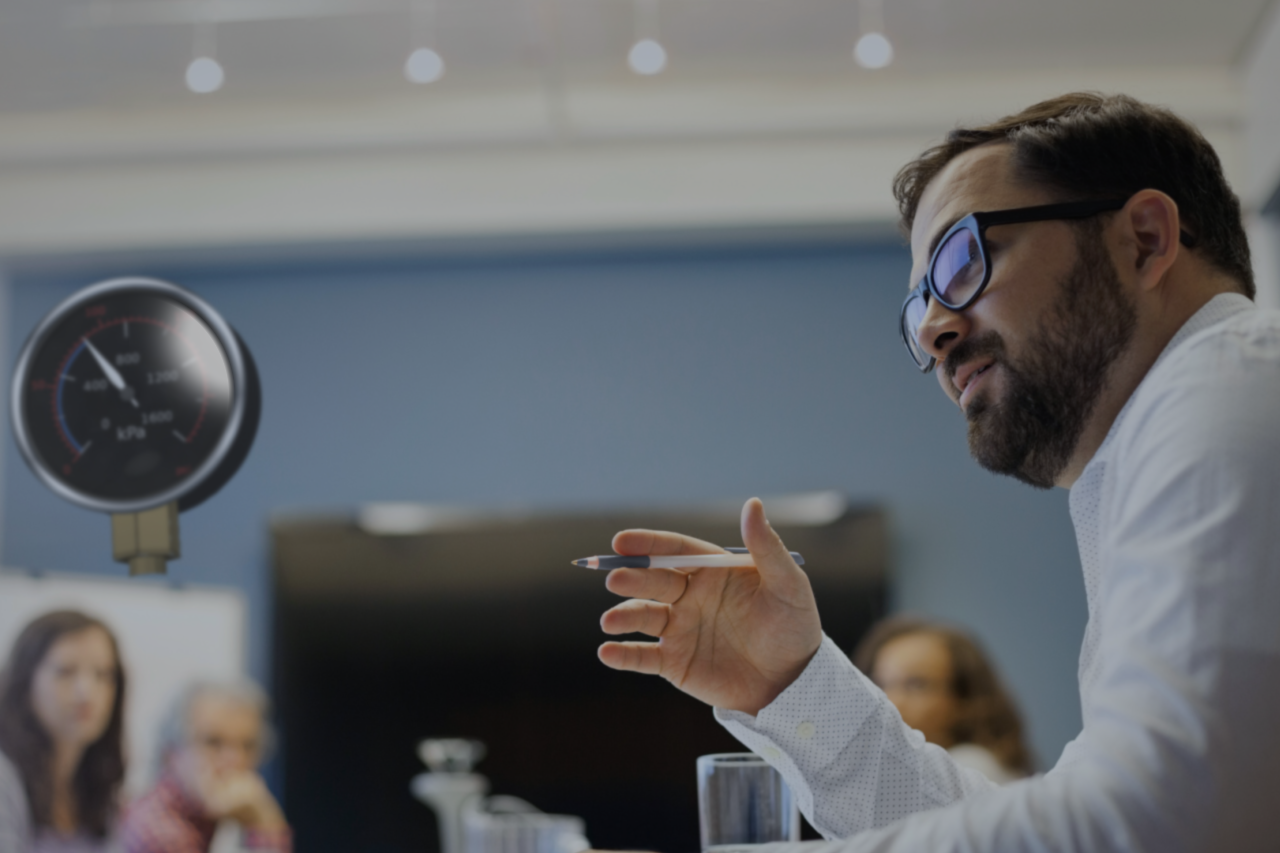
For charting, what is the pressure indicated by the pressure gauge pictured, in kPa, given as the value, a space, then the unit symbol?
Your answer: 600 kPa
